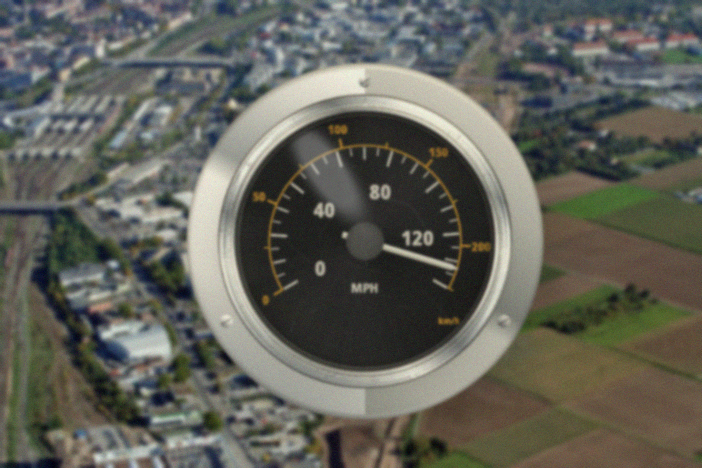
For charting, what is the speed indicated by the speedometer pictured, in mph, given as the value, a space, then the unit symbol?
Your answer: 132.5 mph
